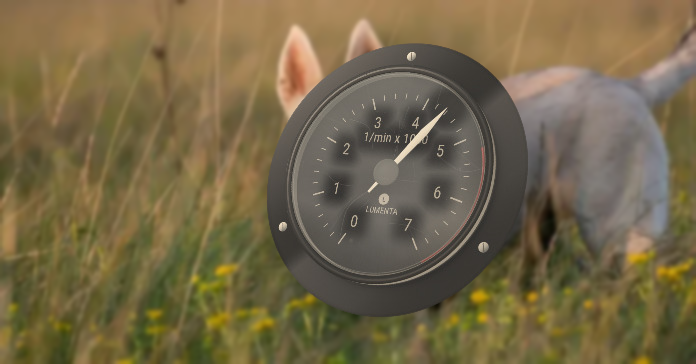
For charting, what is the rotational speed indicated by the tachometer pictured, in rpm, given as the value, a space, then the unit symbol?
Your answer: 4400 rpm
